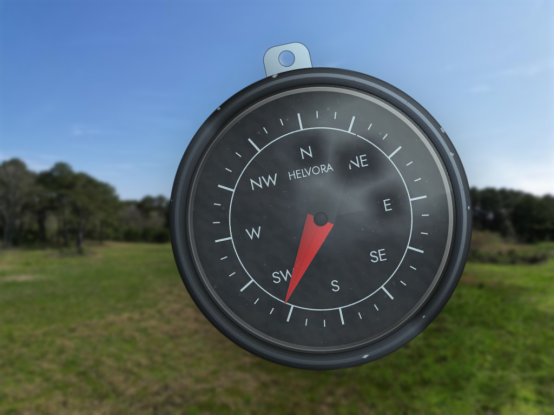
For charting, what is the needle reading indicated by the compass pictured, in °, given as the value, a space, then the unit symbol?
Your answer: 215 °
